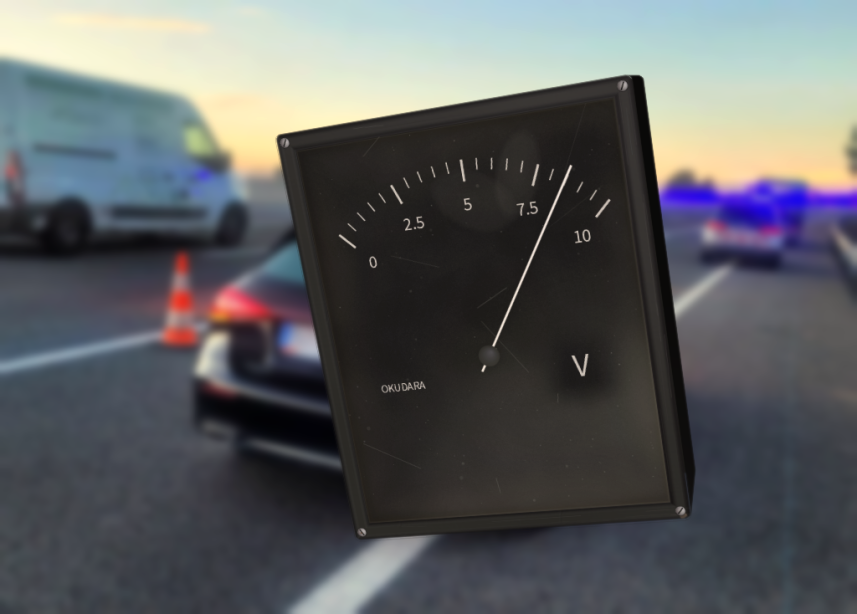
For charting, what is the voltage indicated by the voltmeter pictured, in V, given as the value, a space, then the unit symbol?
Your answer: 8.5 V
